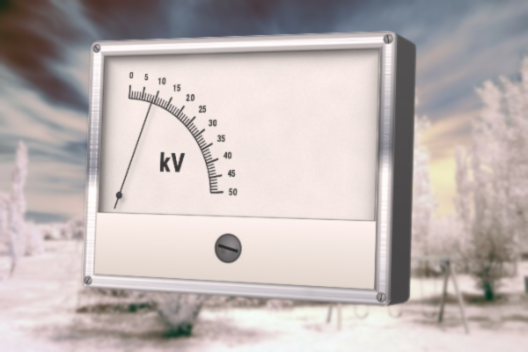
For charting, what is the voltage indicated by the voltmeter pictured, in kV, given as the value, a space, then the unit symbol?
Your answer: 10 kV
